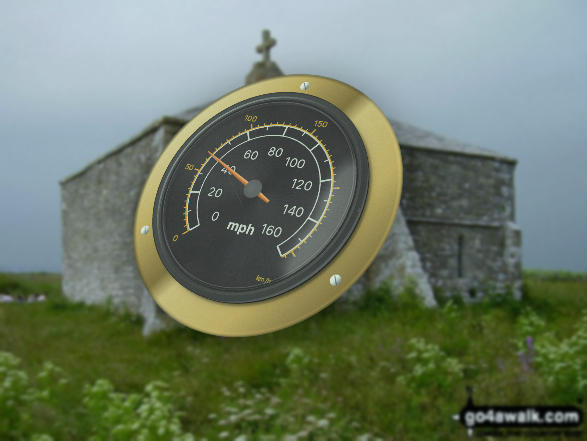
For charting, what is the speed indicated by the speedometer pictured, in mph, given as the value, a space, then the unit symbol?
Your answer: 40 mph
